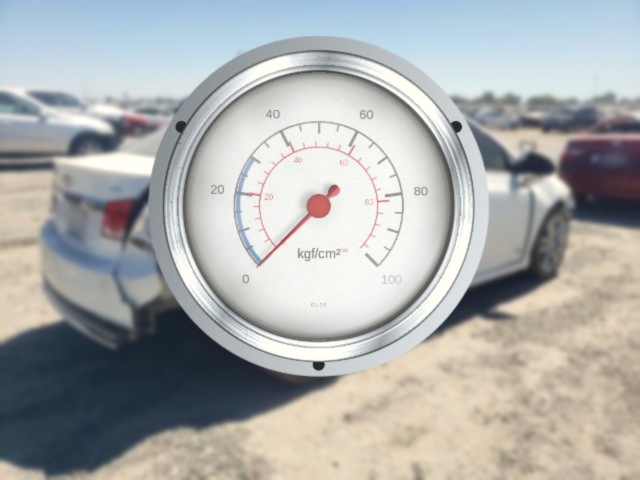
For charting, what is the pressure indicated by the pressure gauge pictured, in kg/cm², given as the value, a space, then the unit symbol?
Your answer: 0 kg/cm²
